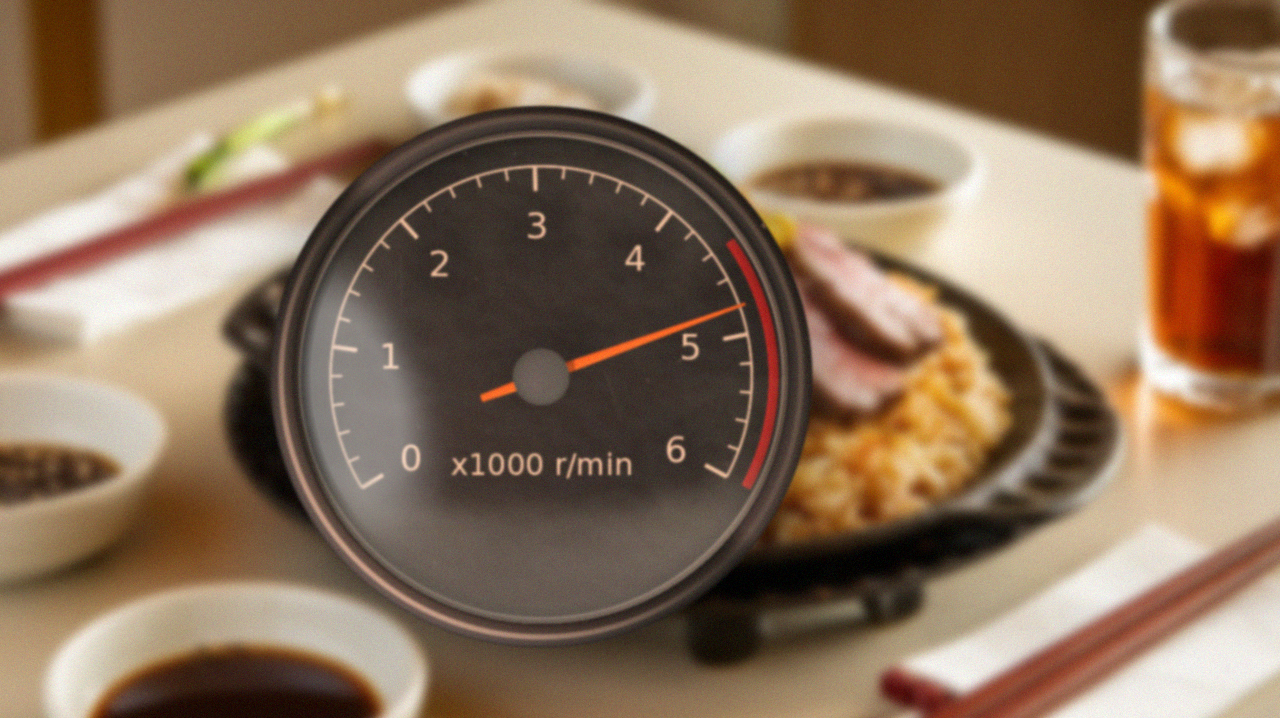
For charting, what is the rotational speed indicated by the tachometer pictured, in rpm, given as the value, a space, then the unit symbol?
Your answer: 4800 rpm
